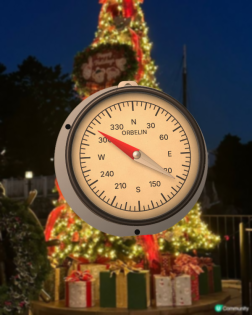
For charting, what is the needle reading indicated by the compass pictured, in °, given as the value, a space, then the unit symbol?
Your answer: 305 °
